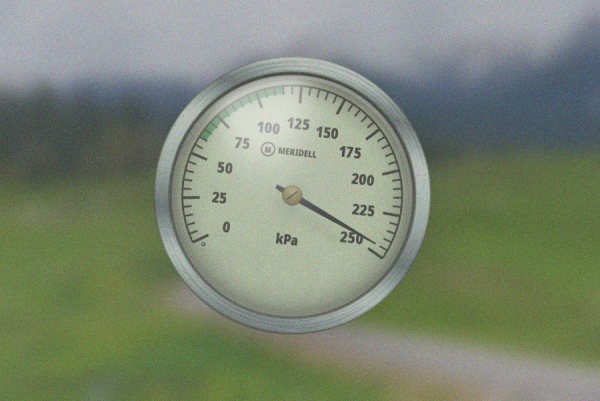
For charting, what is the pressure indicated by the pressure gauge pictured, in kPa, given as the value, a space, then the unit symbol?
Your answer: 245 kPa
